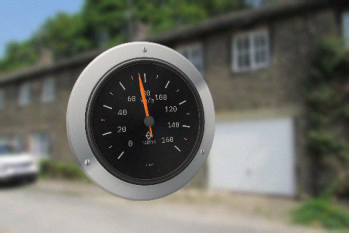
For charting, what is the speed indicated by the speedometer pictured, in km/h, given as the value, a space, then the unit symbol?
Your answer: 75 km/h
